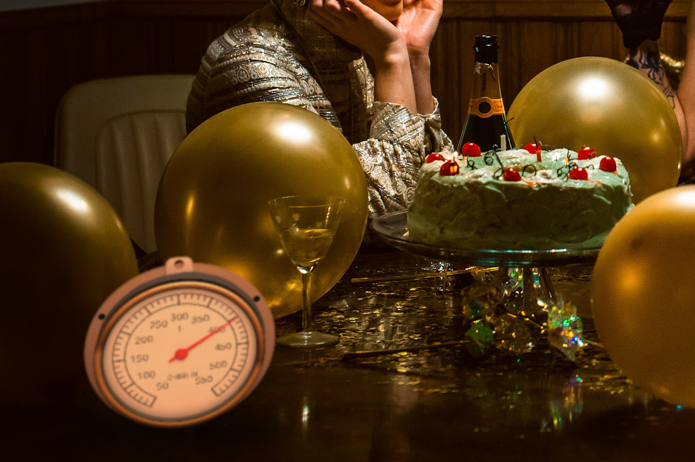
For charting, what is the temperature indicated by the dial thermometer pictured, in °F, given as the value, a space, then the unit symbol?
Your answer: 400 °F
